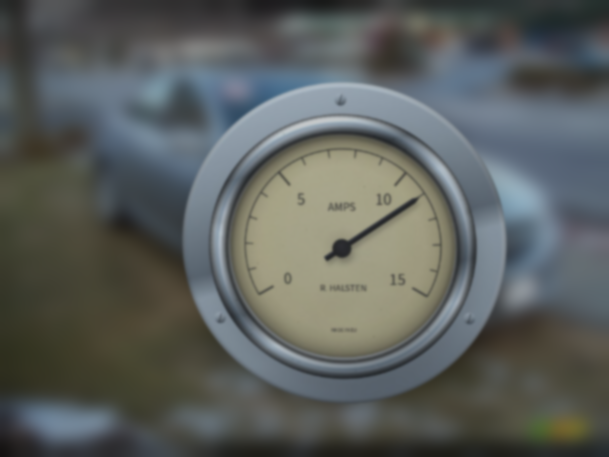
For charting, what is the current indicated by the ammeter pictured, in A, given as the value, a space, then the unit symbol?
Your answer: 11 A
